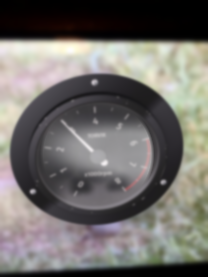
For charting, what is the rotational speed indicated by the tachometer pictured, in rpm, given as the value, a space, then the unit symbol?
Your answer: 3000 rpm
